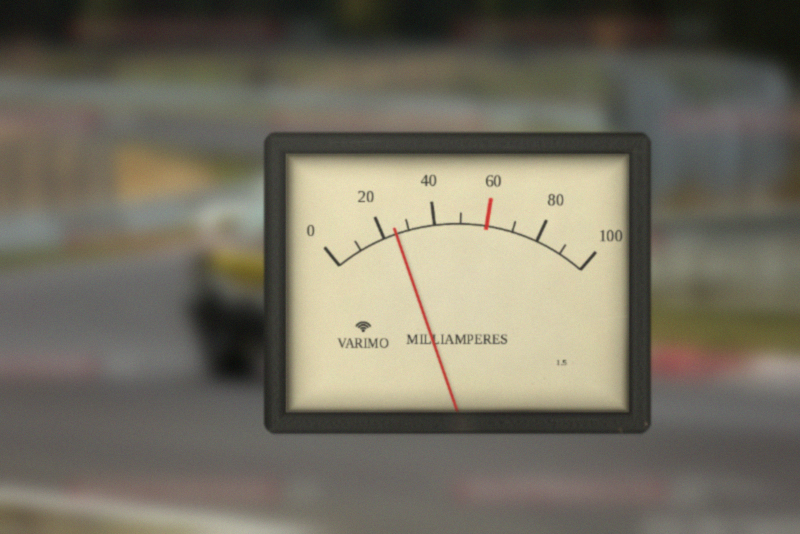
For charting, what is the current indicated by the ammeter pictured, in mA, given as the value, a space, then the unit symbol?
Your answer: 25 mA
